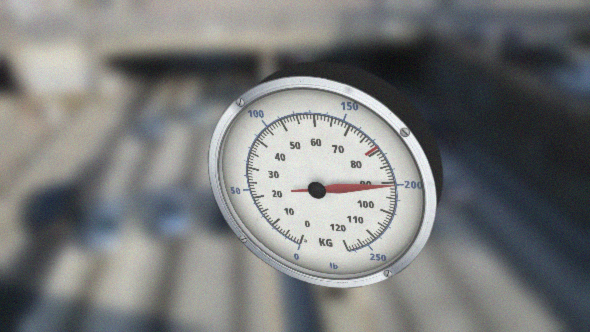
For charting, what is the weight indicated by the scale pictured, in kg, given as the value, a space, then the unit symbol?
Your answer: 90 kg
